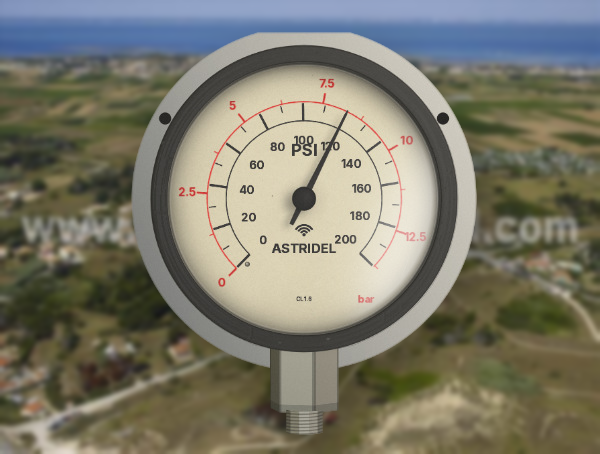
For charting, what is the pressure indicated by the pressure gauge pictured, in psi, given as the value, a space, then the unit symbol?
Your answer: 120 psi
